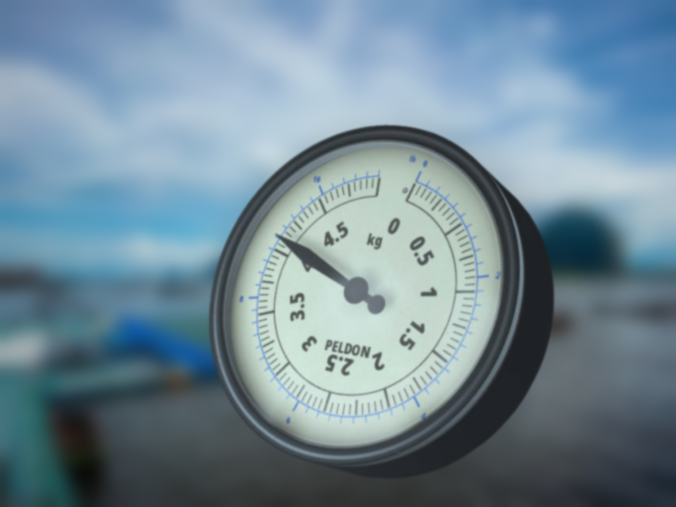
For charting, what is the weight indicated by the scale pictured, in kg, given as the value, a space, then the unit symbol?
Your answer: 4.1 kg
